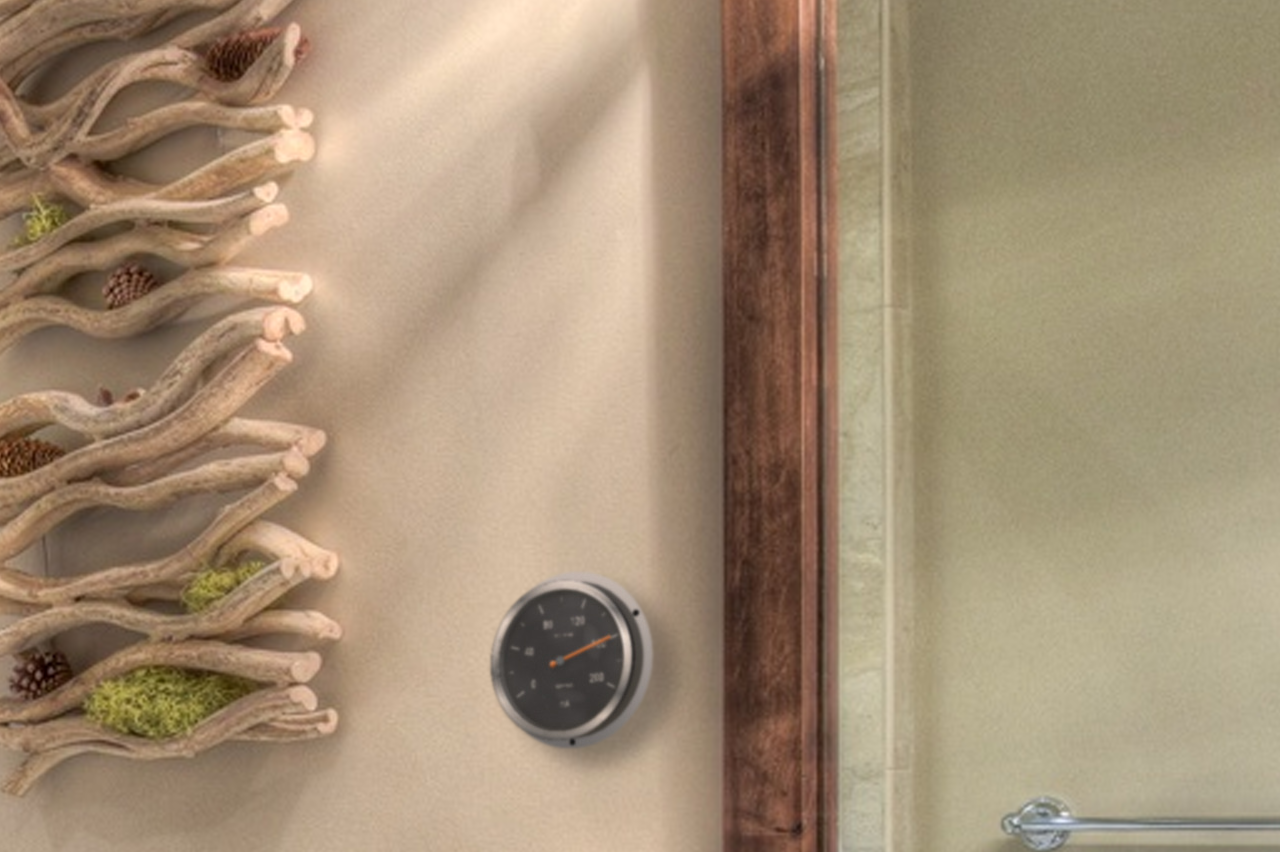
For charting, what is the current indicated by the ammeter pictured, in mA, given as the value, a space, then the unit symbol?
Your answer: 160 mA
